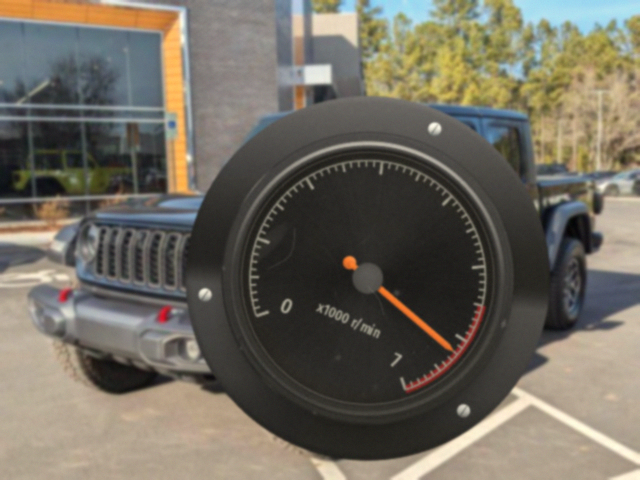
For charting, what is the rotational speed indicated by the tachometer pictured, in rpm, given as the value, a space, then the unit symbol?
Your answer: 6200 rpm
